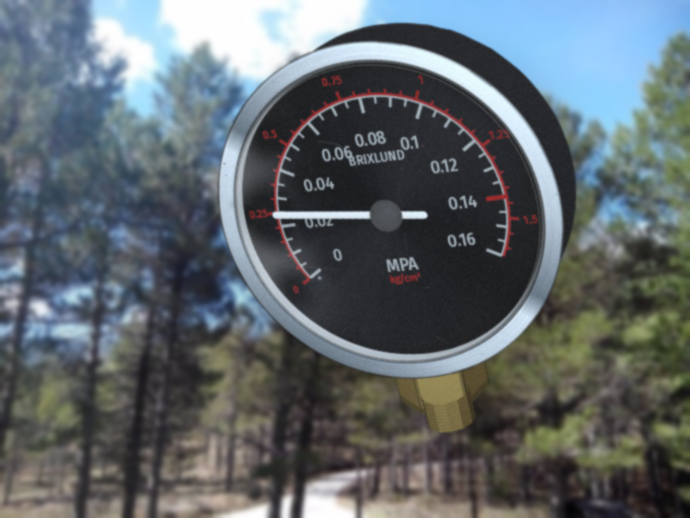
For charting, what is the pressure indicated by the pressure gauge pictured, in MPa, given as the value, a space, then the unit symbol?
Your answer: 0.025 MPa
